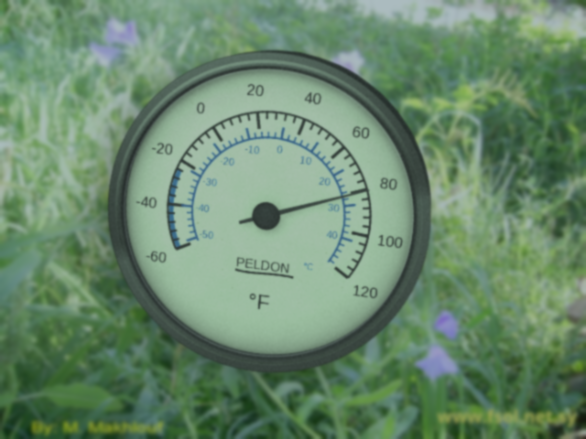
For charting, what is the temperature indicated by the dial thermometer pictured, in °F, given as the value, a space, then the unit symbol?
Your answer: 80 °F
